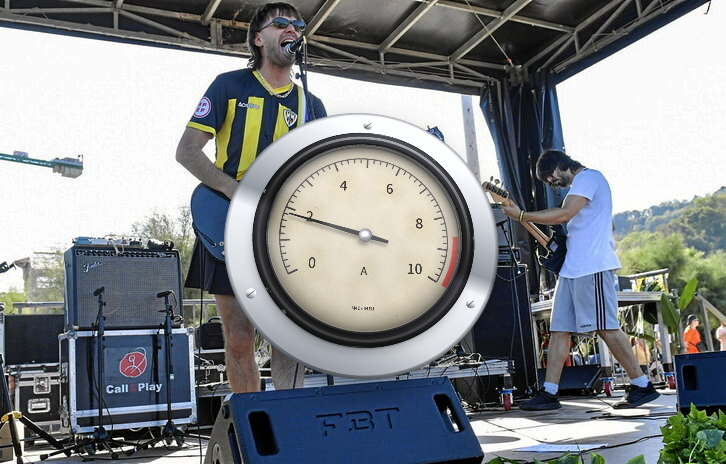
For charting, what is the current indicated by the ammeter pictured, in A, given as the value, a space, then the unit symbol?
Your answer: 1.8 A
